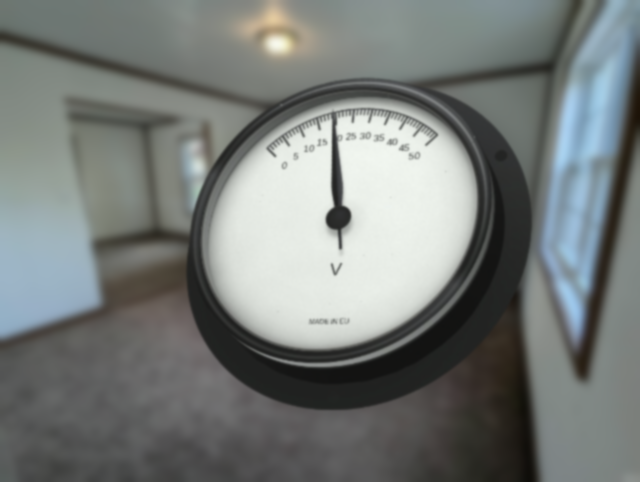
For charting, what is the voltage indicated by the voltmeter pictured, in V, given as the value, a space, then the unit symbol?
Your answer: 20 V
